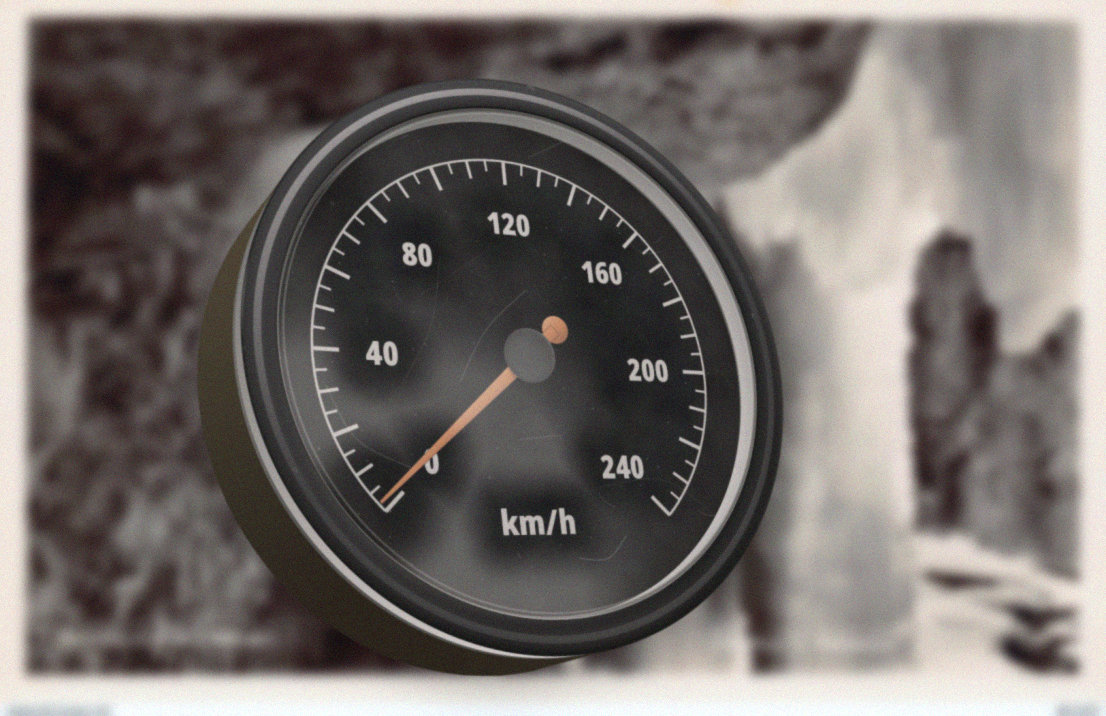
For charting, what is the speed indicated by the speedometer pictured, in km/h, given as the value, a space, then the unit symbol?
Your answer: 2.5 km/h
